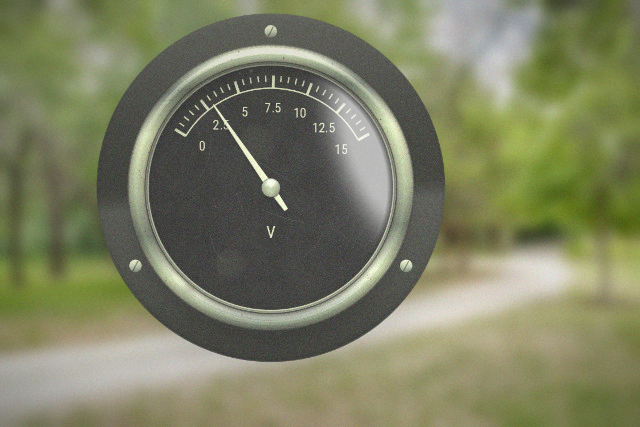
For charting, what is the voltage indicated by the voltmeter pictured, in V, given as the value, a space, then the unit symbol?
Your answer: 3 V
